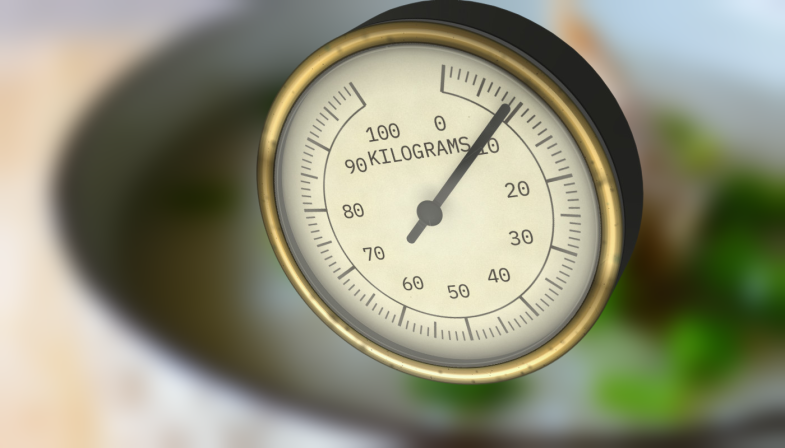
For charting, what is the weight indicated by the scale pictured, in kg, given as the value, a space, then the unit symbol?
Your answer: 9 kg
